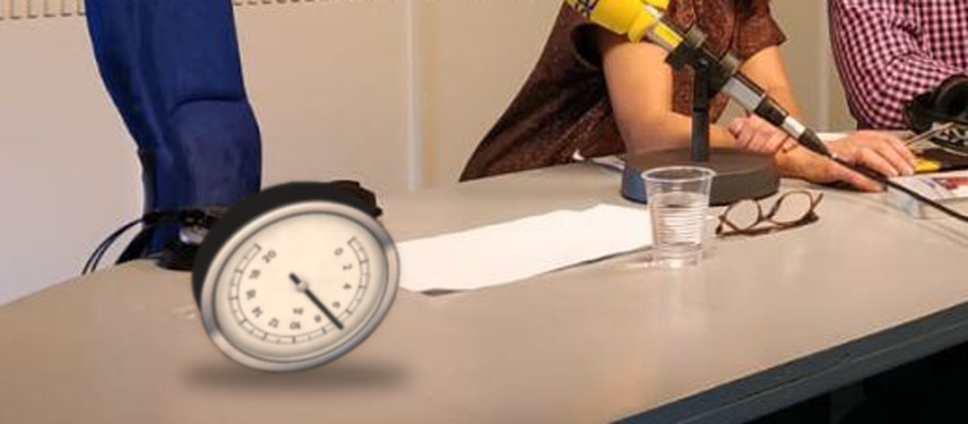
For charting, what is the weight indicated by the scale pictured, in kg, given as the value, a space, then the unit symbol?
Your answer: 7 kg
